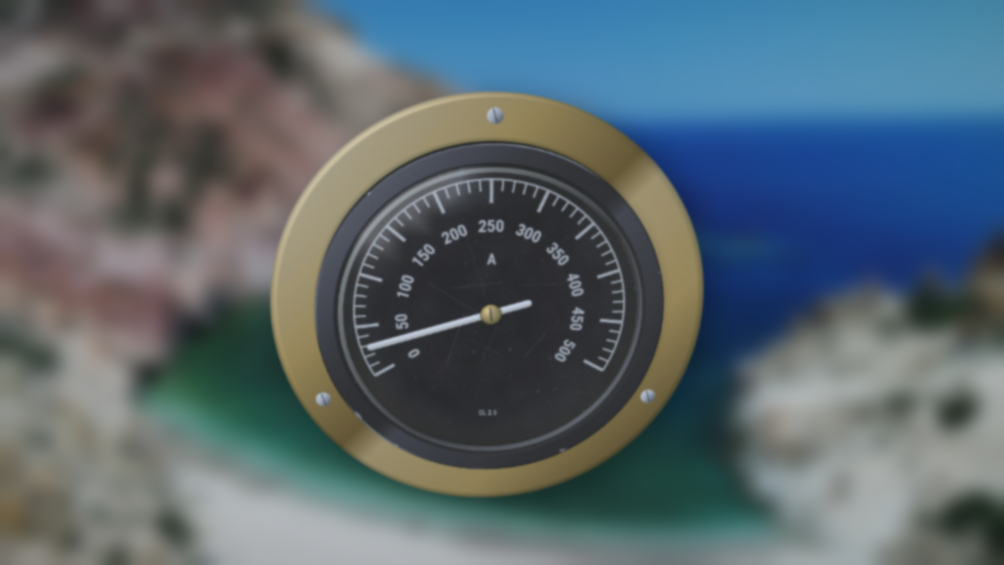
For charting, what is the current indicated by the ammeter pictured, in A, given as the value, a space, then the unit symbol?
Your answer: 30 A
